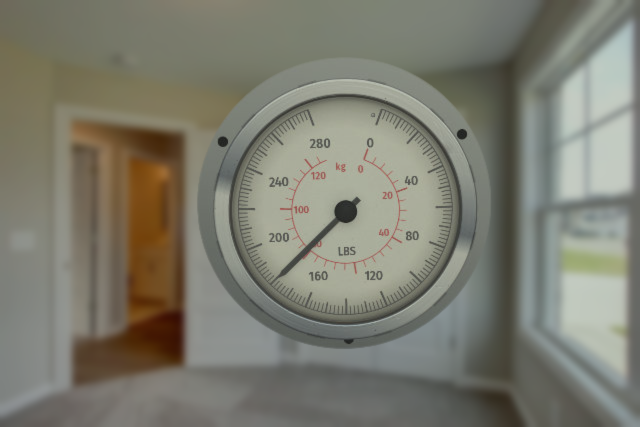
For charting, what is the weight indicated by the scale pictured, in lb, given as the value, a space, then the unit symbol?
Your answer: 180 lb
